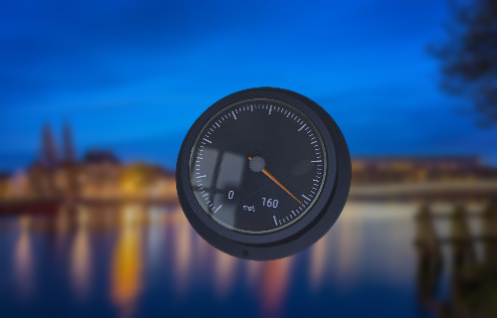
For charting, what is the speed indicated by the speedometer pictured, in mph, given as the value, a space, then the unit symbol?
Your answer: 144 mph
